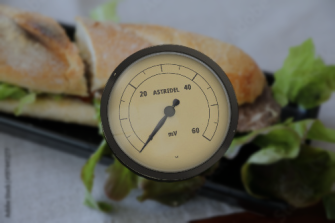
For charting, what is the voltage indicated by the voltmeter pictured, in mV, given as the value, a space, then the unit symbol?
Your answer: 0 mV
